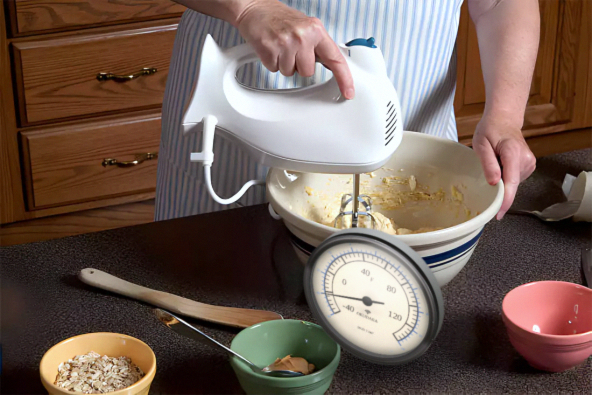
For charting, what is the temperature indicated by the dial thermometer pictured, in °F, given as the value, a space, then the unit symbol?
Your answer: -20 °F
